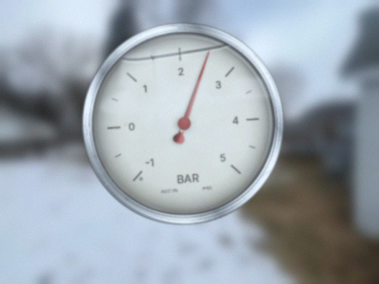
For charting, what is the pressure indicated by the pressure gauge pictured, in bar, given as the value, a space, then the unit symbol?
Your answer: 2.5 bar
